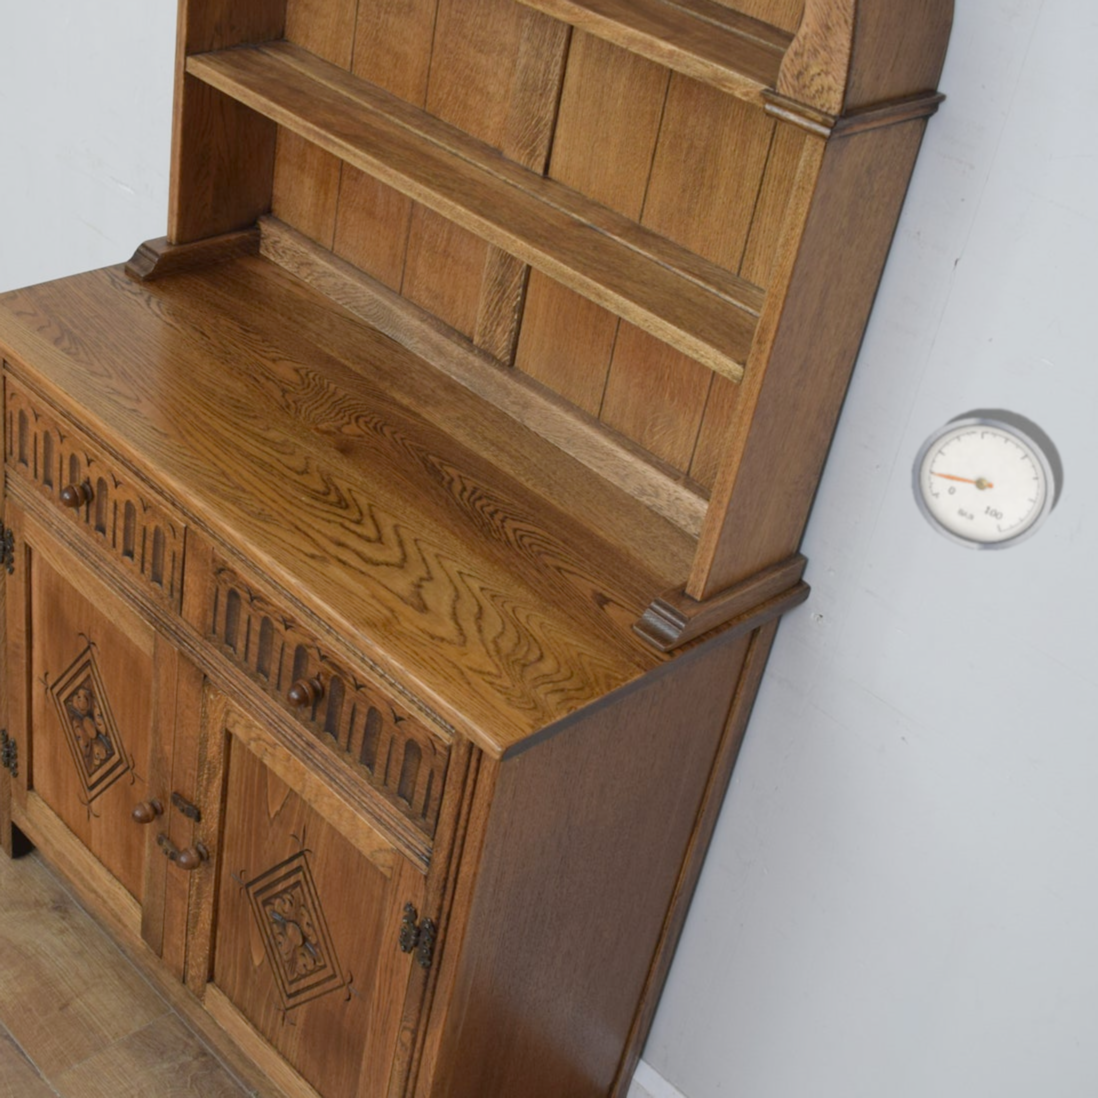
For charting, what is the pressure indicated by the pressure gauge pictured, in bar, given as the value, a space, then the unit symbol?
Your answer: 10 bar
